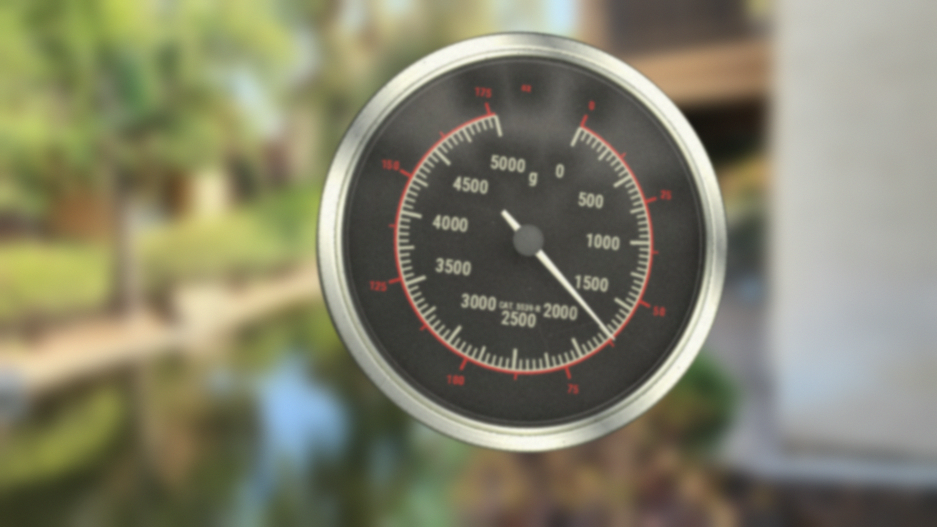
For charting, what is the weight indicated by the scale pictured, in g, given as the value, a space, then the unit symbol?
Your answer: 1750 g
